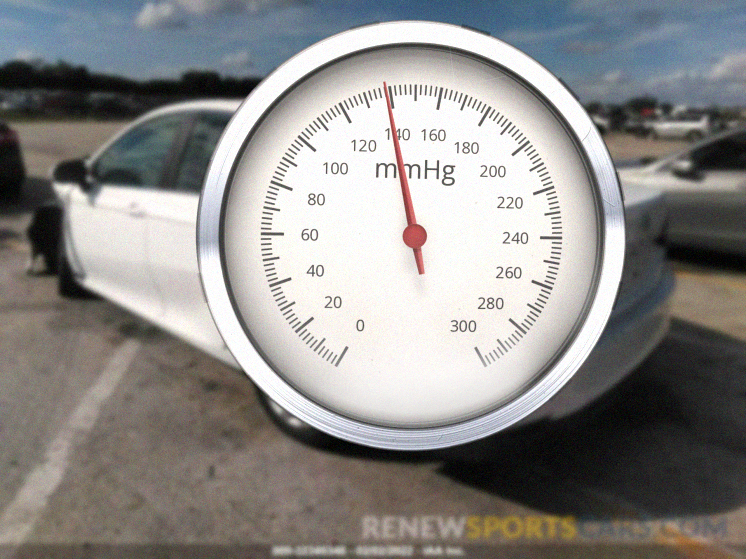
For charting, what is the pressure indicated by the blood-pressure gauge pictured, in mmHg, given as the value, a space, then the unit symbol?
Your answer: 138 mmHg
